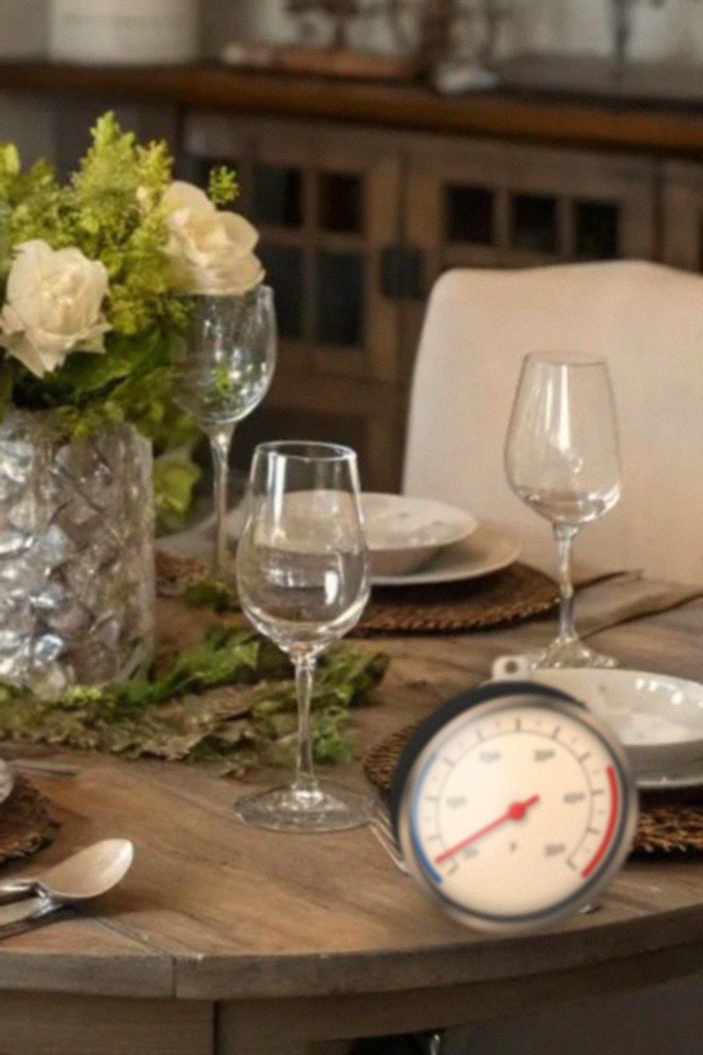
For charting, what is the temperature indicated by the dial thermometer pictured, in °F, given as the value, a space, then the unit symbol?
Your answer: 75 °F
